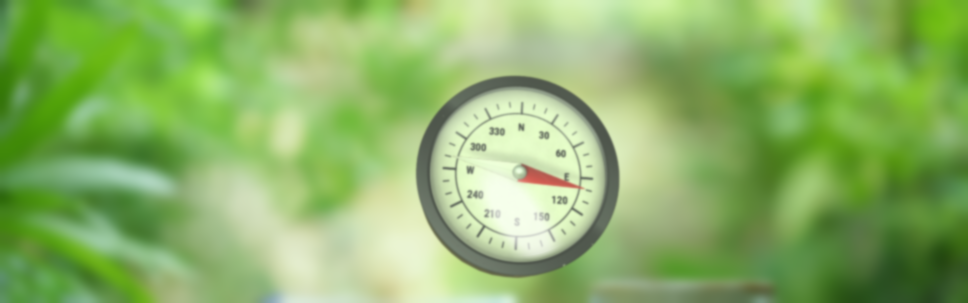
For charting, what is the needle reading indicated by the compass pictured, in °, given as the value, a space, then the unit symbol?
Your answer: 100 °
